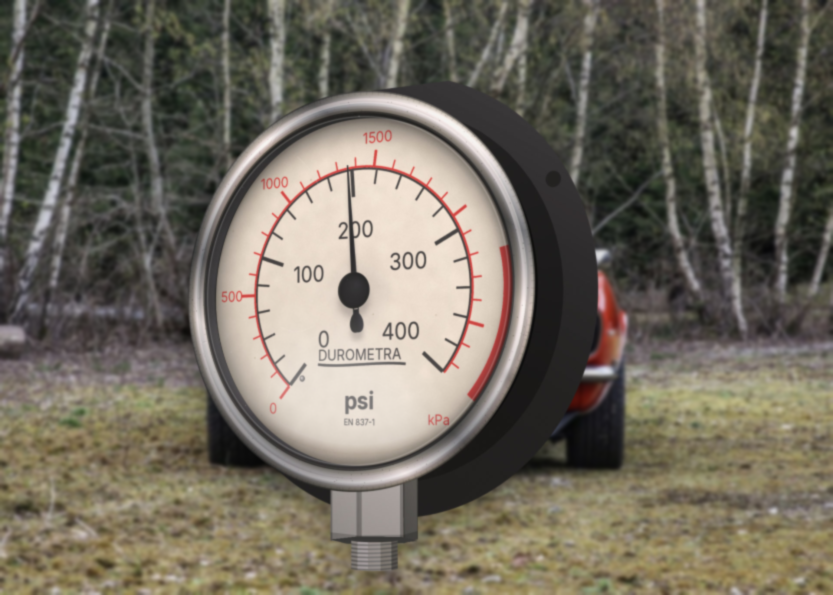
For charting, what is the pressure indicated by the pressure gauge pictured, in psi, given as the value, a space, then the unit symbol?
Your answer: 200 psi
